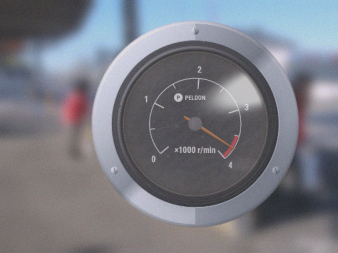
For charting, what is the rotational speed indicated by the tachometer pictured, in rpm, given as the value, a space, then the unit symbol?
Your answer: 3750 rpm
